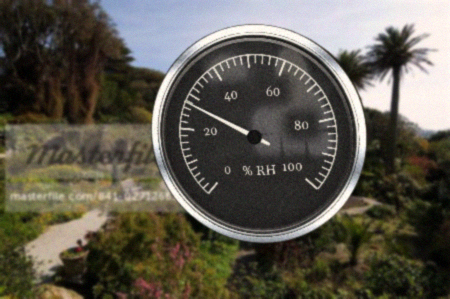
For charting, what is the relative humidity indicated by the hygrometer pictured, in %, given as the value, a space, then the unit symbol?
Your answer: 28 %
